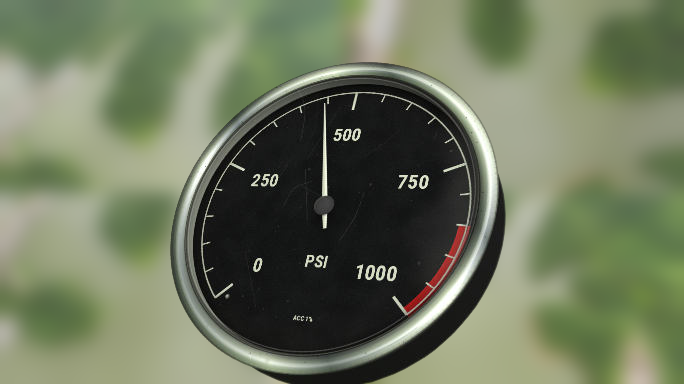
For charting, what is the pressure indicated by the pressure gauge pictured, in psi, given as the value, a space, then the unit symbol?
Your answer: 450 psi
